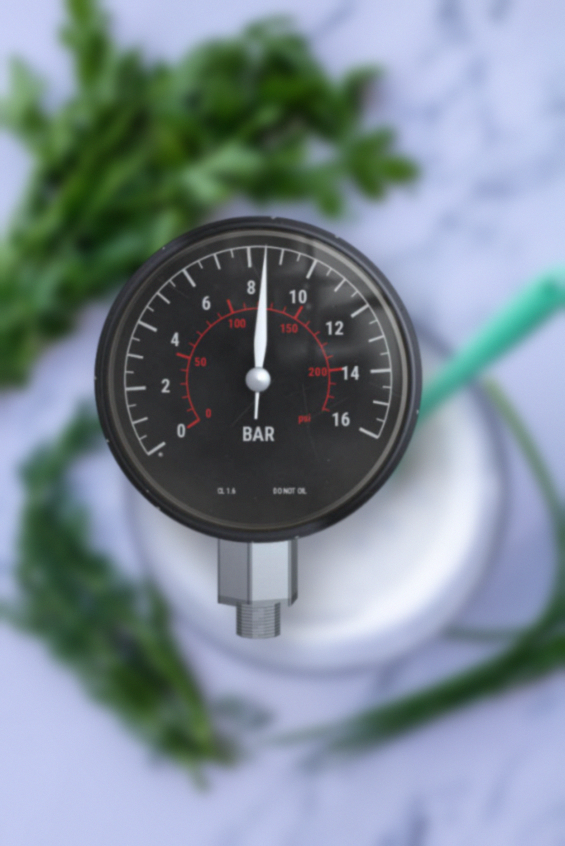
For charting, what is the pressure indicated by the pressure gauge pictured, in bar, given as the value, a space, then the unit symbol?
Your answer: 8.5 bar
